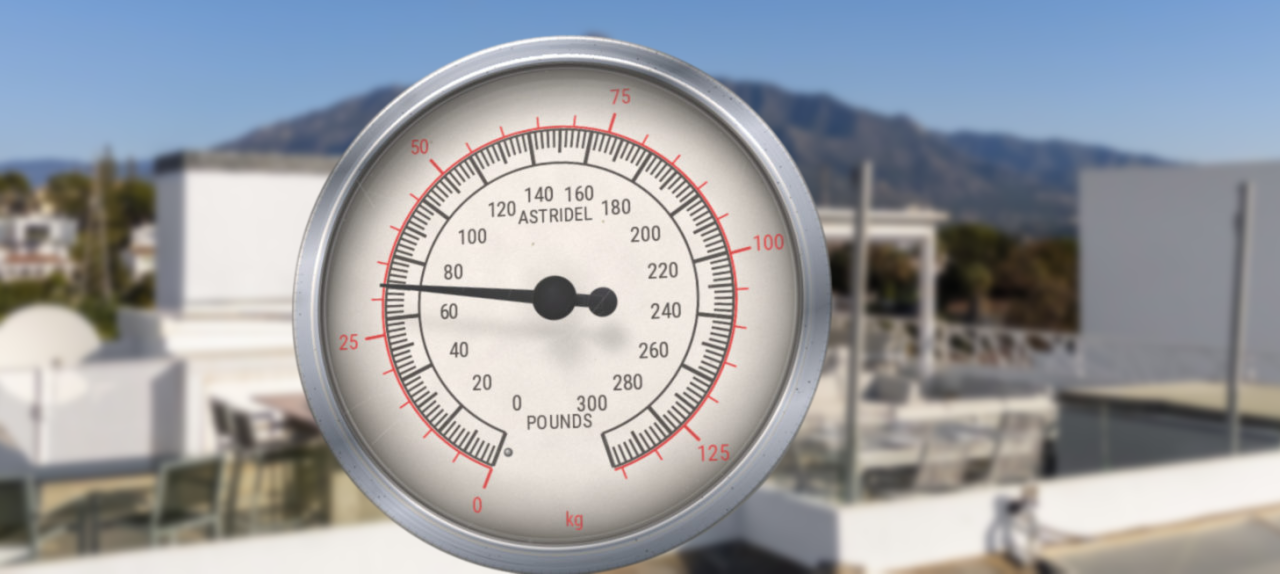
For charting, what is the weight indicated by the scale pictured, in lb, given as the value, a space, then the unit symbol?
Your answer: 70 lb
